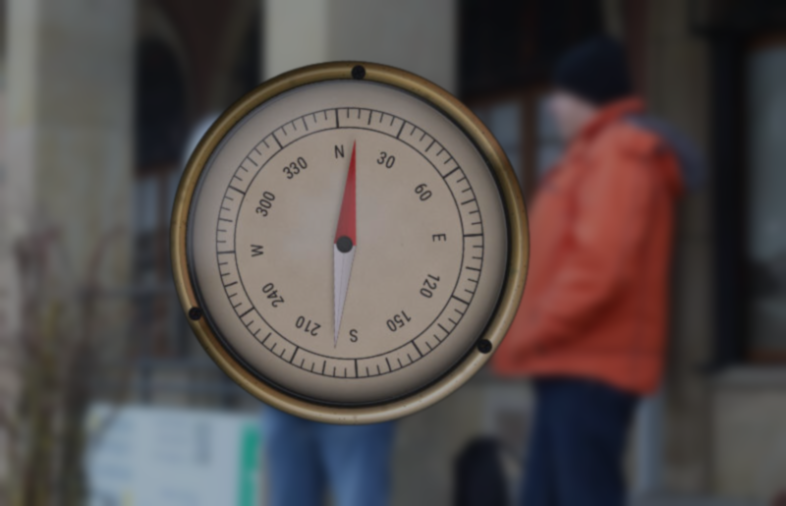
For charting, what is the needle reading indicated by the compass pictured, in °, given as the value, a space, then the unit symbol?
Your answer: 10 °
